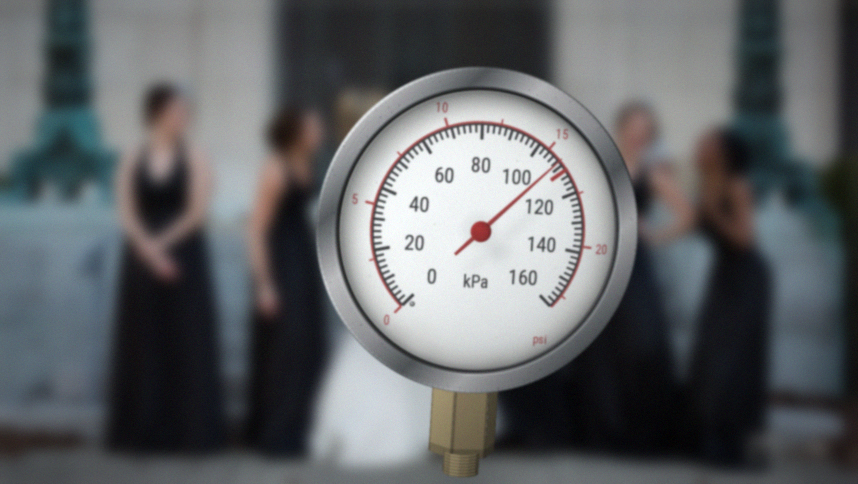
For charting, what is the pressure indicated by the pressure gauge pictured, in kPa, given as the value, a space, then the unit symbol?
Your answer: 108 kPa
